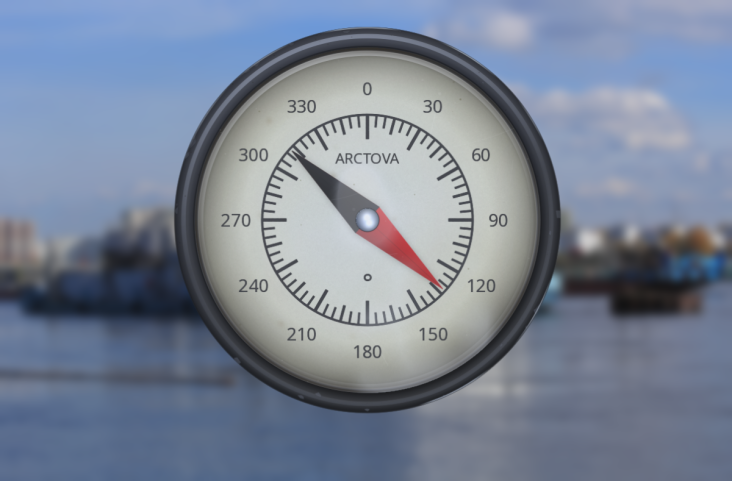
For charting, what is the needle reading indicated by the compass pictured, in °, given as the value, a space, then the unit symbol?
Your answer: 132.5 °
